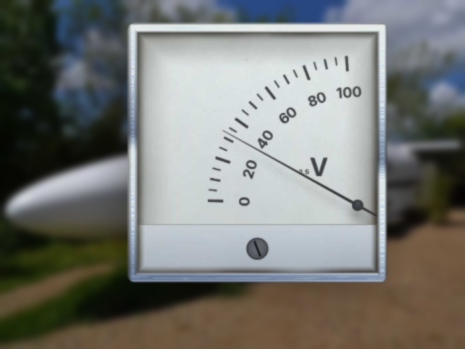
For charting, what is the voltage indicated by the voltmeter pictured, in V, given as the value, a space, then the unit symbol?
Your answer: 32.5 V
